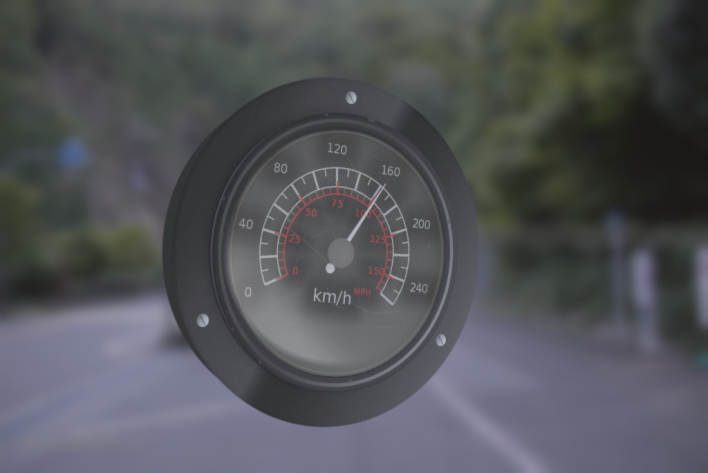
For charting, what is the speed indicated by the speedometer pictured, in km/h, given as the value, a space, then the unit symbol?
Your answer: 160 km/h
